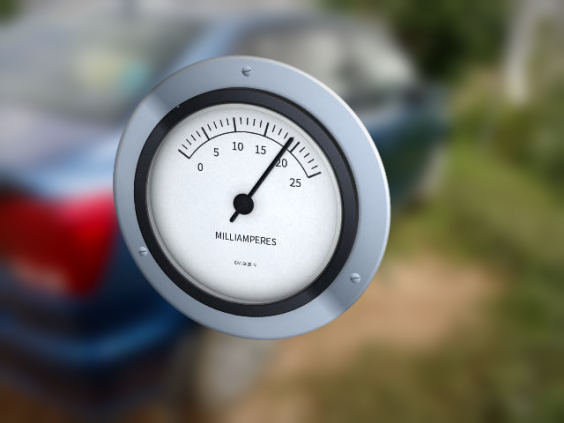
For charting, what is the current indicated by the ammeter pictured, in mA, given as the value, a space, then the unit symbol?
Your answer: 19 mA
